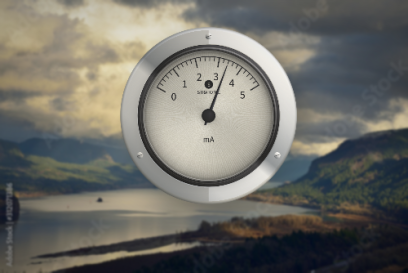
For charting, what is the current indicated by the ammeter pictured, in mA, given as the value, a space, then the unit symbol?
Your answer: 3.4 mA
